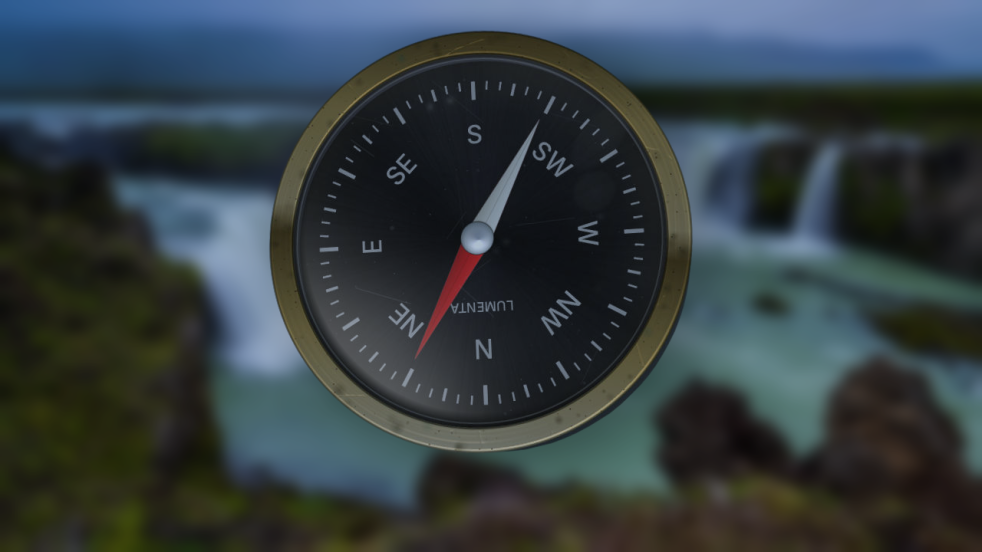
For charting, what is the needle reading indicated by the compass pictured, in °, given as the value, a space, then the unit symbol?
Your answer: 30 °
